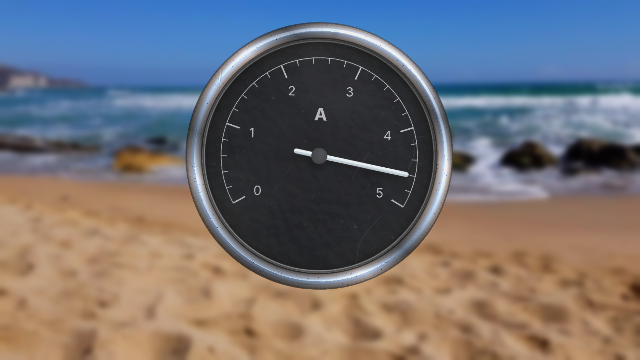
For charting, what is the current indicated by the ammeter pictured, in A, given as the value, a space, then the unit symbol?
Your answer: 4.6 A
